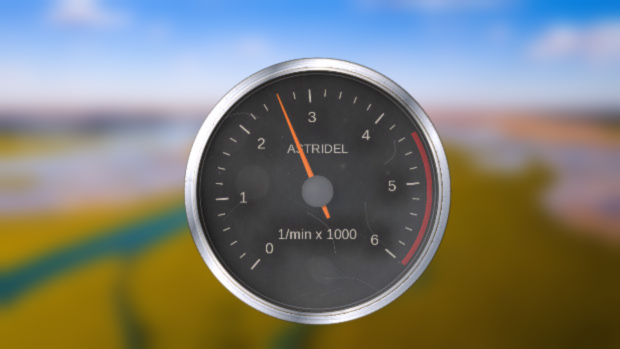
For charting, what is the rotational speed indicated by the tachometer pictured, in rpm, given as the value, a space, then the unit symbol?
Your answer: 2600 rpm
